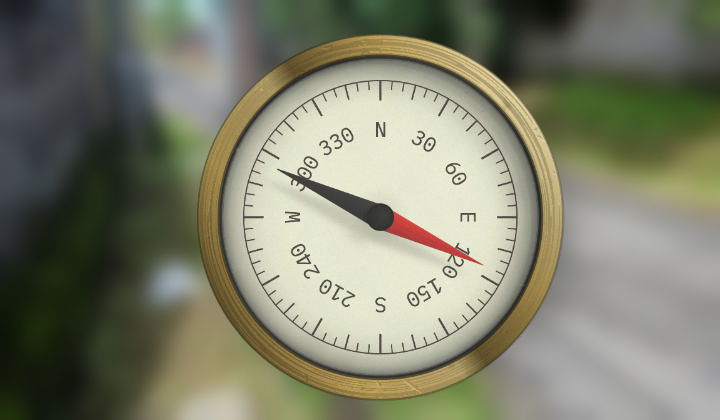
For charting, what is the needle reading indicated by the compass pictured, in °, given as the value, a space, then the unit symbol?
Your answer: 115 °
